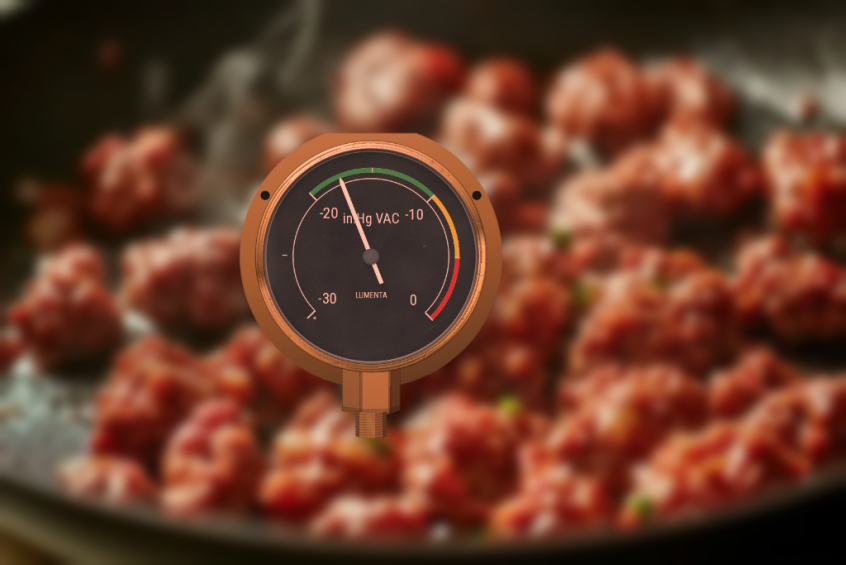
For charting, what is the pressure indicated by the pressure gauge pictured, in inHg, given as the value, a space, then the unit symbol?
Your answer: -17.5 inHg
